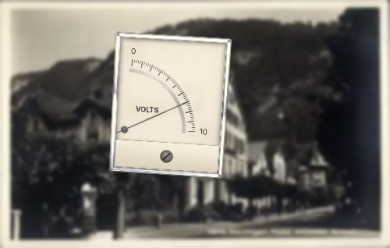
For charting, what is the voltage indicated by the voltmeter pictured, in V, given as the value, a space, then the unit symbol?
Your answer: 7 V
